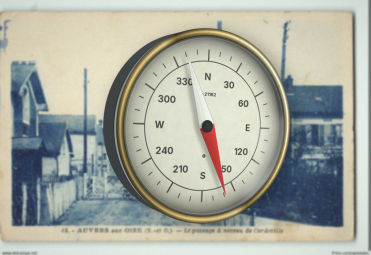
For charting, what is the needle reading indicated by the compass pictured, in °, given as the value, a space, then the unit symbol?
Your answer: 160 °
